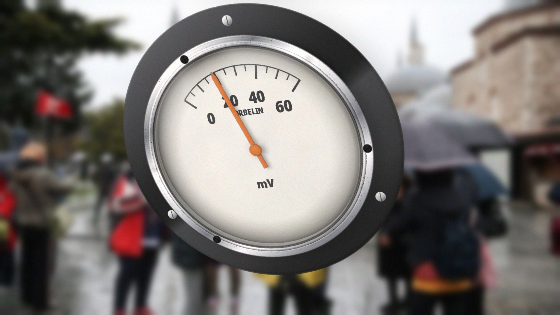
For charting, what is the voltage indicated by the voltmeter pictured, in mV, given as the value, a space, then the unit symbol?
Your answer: 20 mV
